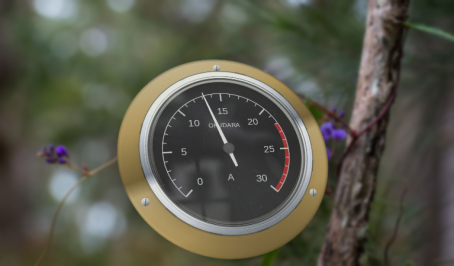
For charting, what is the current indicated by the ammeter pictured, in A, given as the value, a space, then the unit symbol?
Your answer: 13 A
